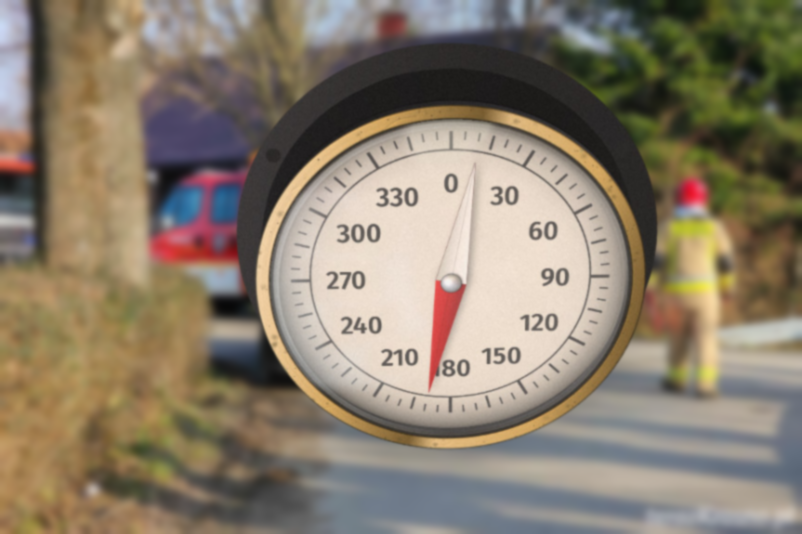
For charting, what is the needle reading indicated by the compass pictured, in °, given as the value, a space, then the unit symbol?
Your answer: 190 °
